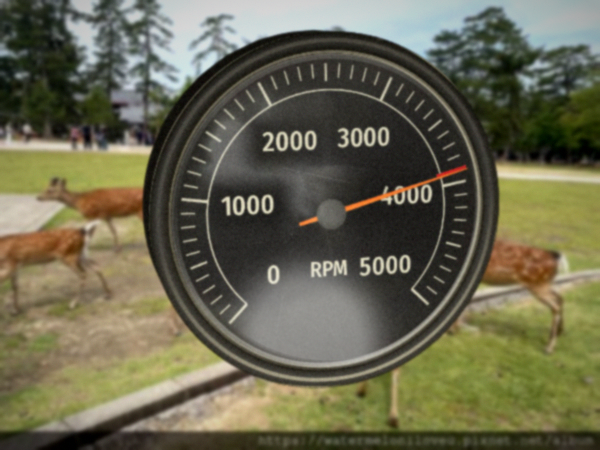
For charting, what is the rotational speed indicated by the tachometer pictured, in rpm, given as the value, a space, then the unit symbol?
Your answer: 3900 rpm
